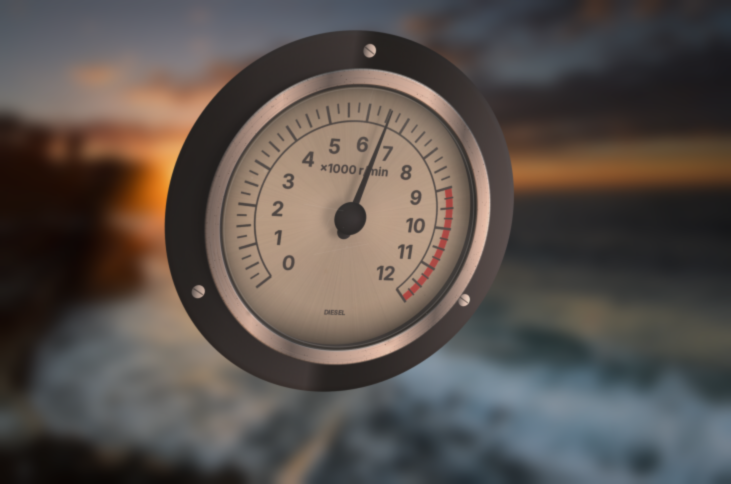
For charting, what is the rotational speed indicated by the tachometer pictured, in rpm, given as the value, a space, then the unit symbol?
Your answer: 6500 rpm
